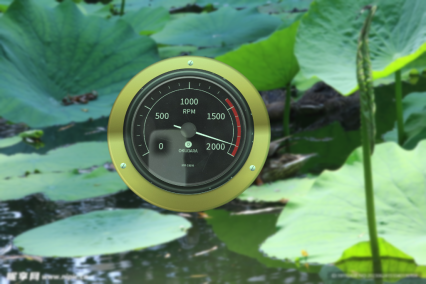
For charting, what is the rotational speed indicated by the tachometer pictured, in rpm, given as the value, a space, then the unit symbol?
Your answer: 1900 rpm
